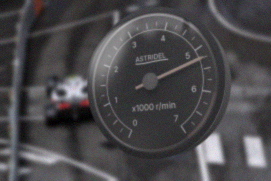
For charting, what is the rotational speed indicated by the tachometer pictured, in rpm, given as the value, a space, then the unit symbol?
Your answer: 5250 rpm
